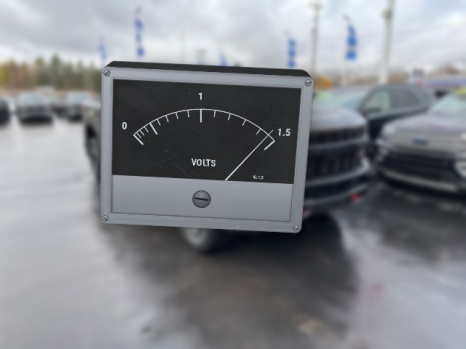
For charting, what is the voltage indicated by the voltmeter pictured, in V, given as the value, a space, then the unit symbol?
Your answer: 1.45 V
